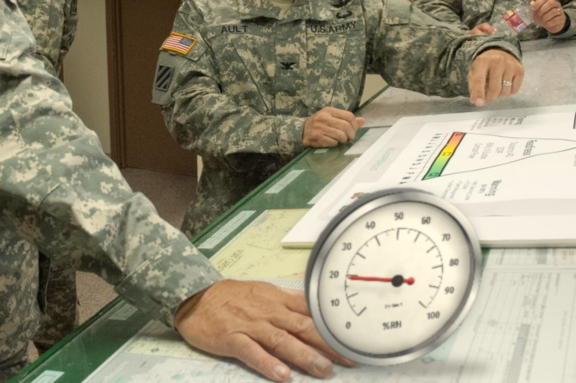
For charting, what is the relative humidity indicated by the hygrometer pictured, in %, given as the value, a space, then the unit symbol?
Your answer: 20 %
